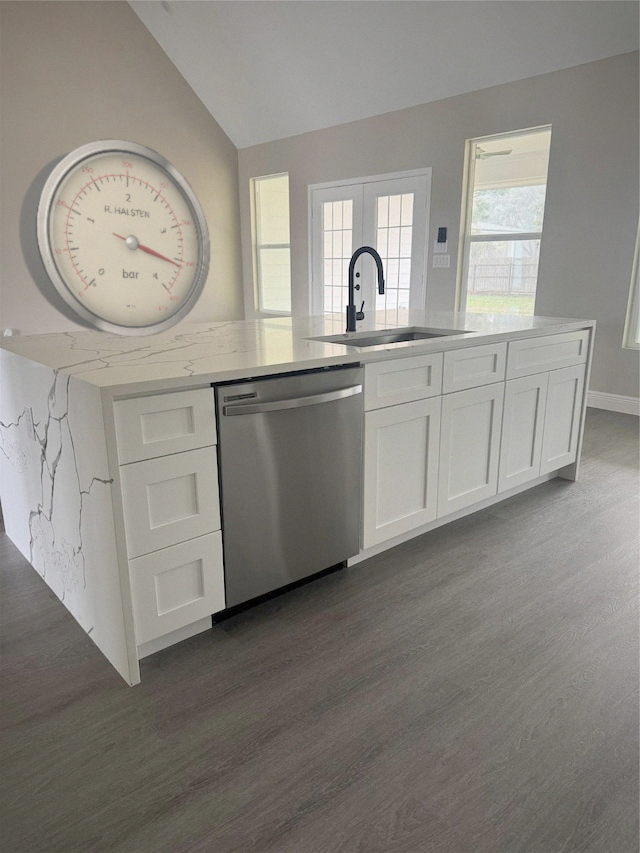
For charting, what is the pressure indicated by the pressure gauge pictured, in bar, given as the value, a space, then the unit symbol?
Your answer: 3.6 bar
